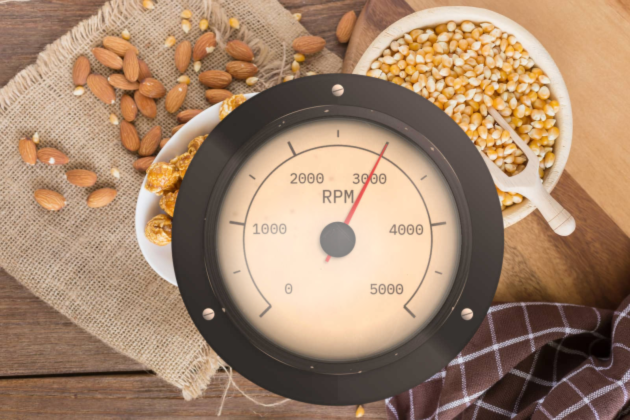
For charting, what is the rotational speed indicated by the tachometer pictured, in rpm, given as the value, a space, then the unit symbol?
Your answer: 3000 rpm
